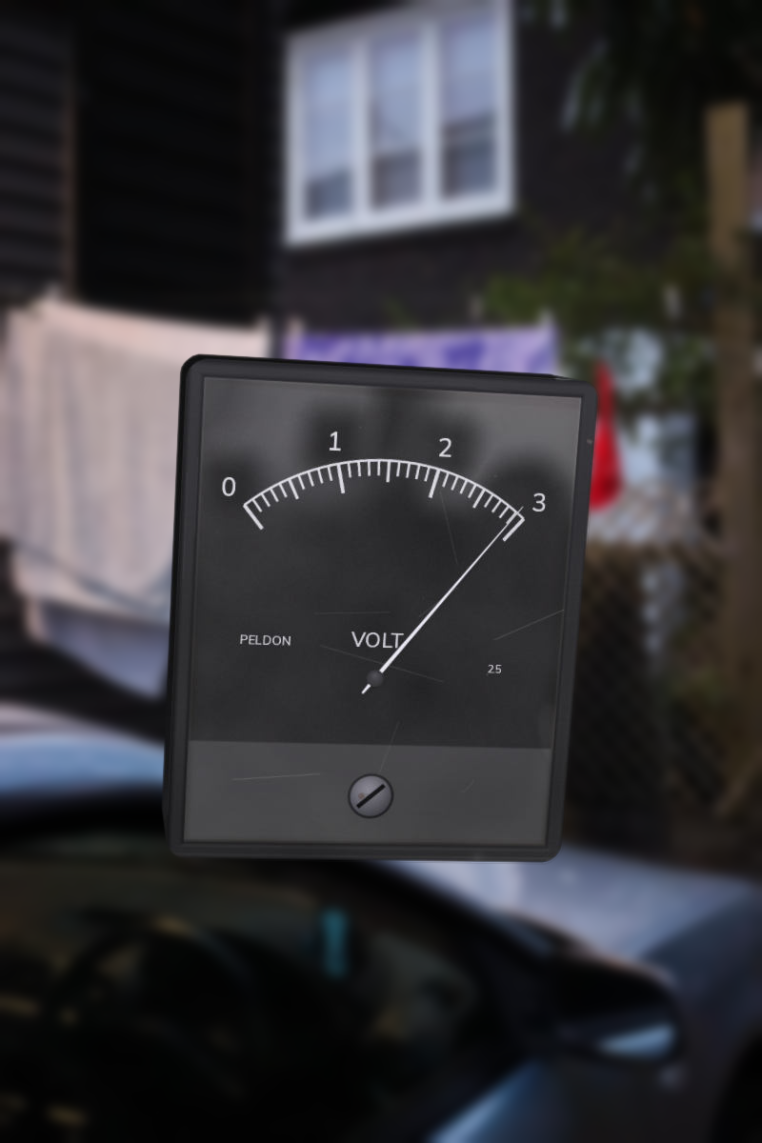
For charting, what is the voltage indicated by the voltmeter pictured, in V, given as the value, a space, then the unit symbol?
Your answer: 2.9 V
